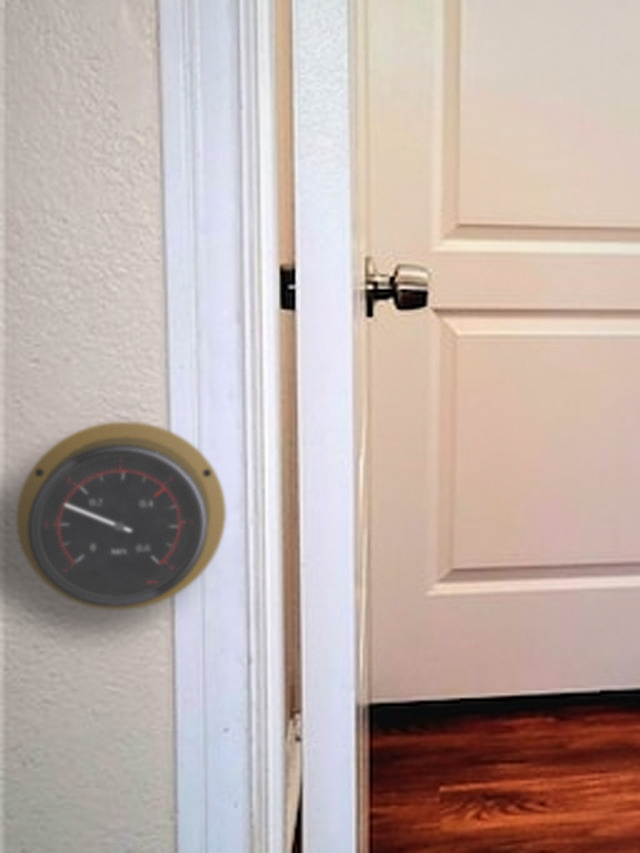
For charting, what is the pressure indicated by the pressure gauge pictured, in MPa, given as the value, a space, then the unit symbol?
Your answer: 0.15 MPa
